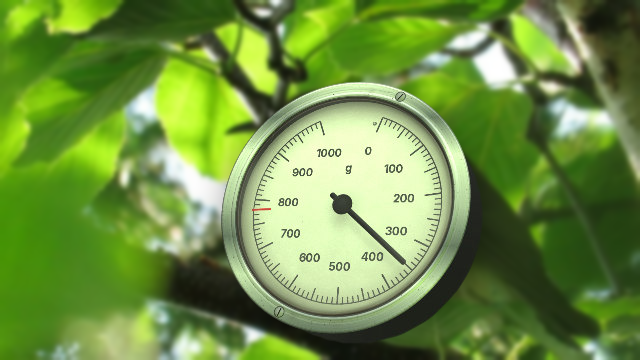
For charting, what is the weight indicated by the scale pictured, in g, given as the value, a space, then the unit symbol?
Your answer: 350 g
